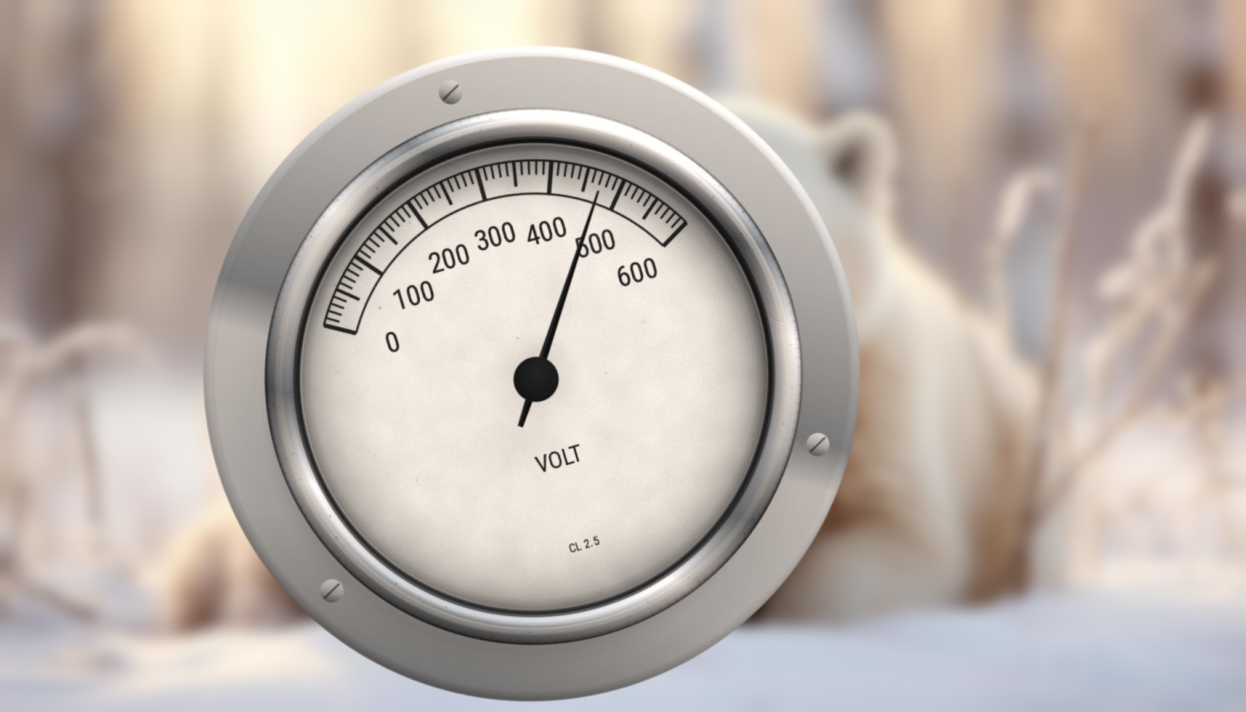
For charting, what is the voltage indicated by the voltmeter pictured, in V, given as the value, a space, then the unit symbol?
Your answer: 470 V
